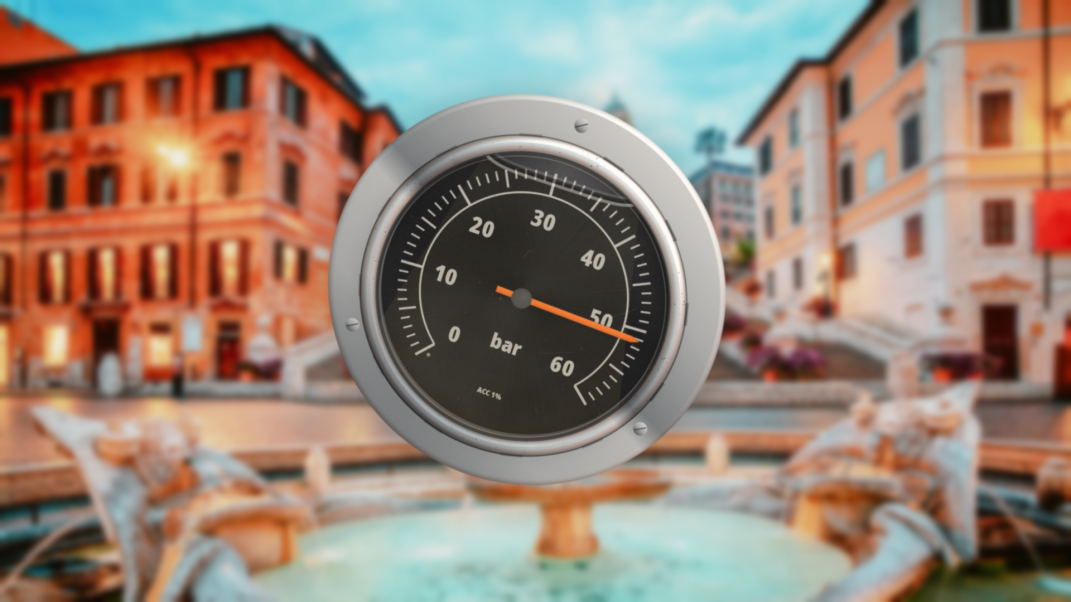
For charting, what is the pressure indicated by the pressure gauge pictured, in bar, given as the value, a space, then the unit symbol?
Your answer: 51 bar
